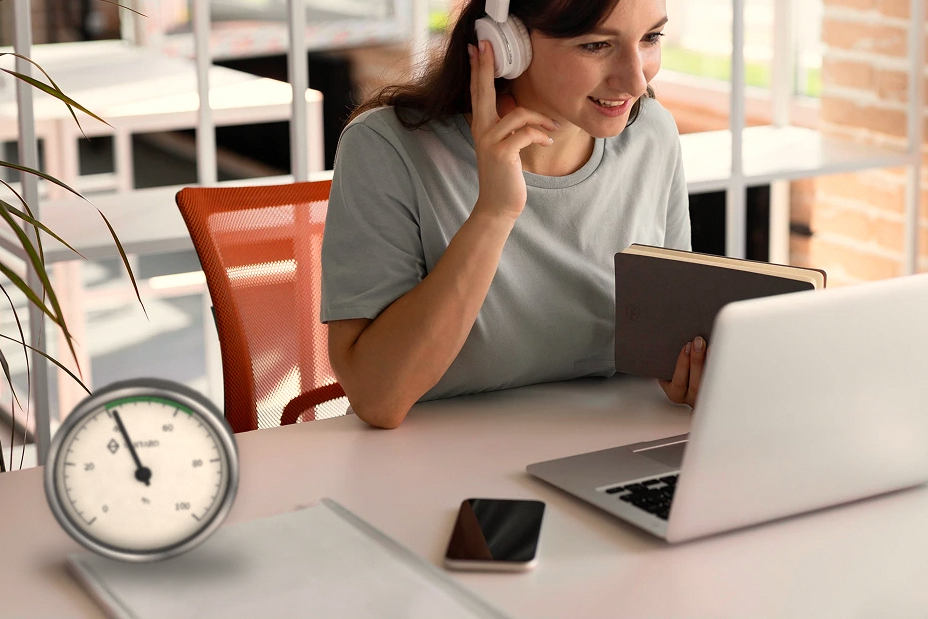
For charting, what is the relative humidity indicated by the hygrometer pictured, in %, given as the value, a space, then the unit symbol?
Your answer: 42 %
